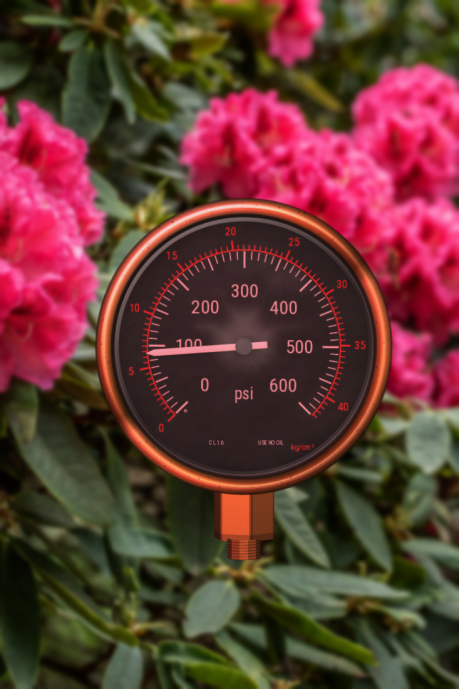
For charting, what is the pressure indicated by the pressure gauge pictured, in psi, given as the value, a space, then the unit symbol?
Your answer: 90 psi
